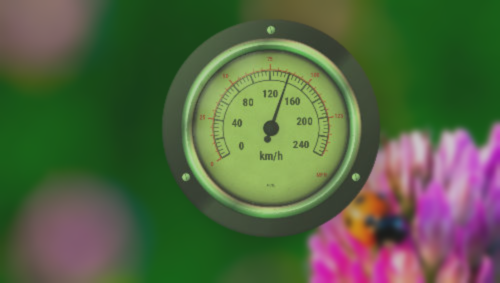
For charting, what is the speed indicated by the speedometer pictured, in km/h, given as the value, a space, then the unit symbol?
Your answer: 140 km/h
